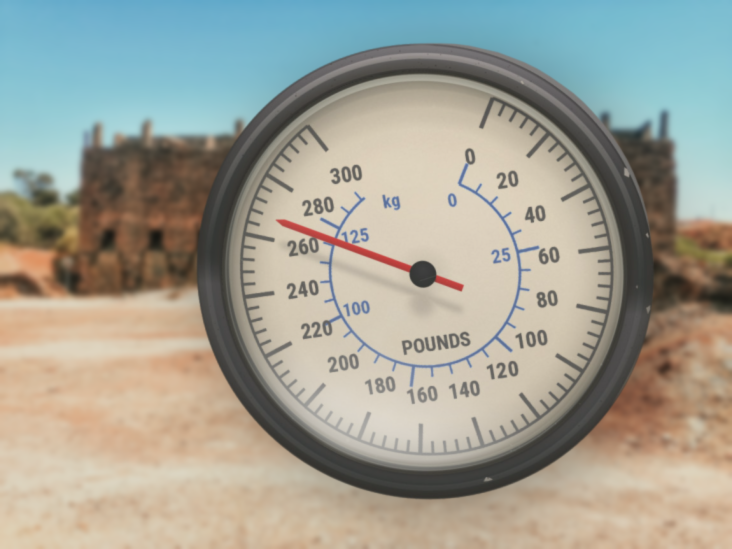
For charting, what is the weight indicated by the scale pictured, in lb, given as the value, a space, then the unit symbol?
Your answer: 268 lb
